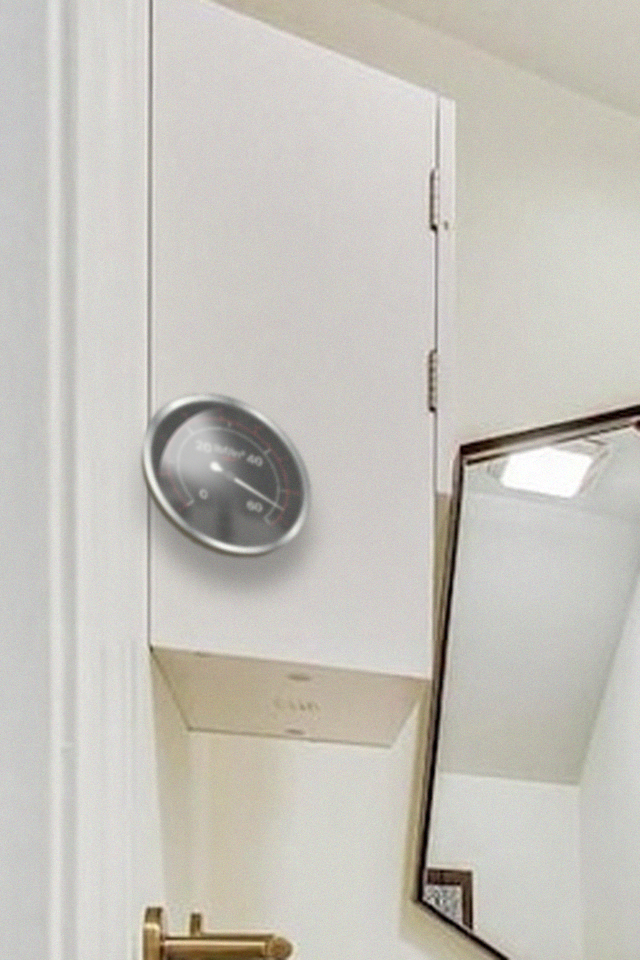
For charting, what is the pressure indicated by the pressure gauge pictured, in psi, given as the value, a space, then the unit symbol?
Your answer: 55 psi
